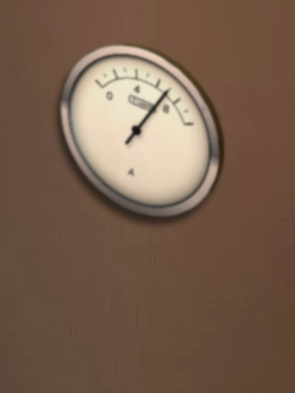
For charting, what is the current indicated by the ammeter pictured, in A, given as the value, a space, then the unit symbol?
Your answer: 7 A
